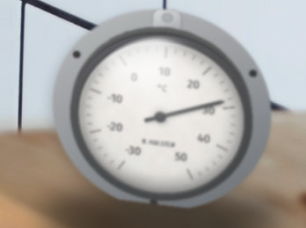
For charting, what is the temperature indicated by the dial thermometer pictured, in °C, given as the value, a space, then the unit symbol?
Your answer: 28 °C
